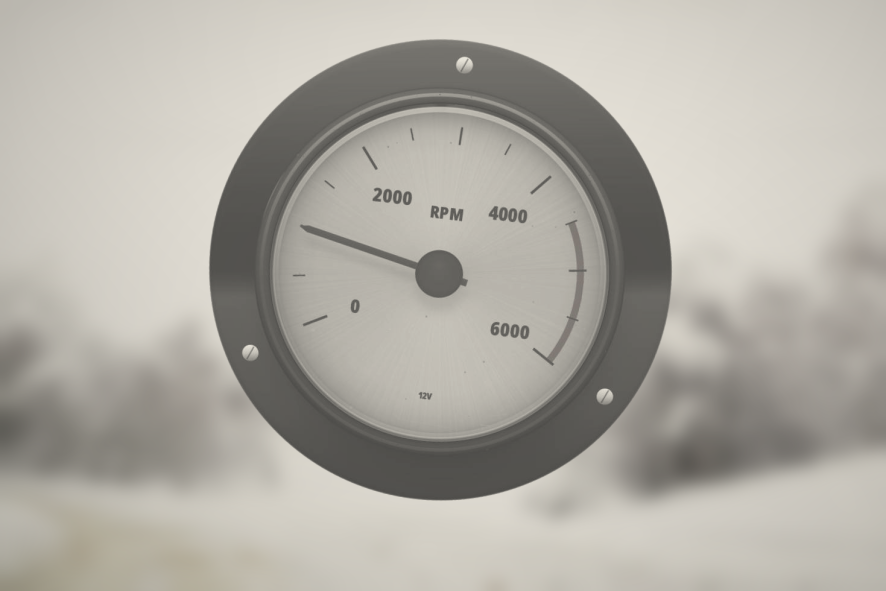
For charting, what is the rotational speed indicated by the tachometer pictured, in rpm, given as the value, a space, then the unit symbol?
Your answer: 1000 rpm
